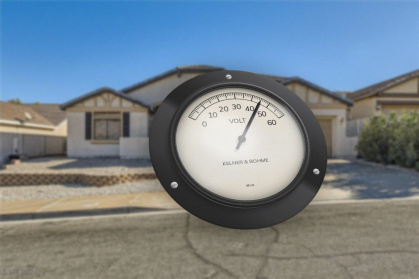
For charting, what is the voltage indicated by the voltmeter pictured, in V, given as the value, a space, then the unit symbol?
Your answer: 45 V
